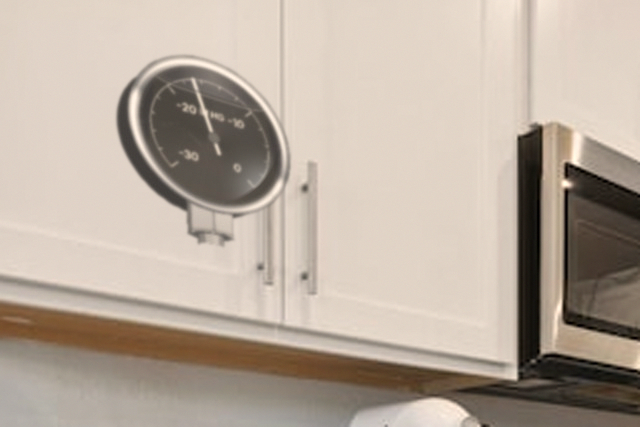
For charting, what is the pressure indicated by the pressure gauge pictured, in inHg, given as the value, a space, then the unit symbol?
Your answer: -17 inHg
